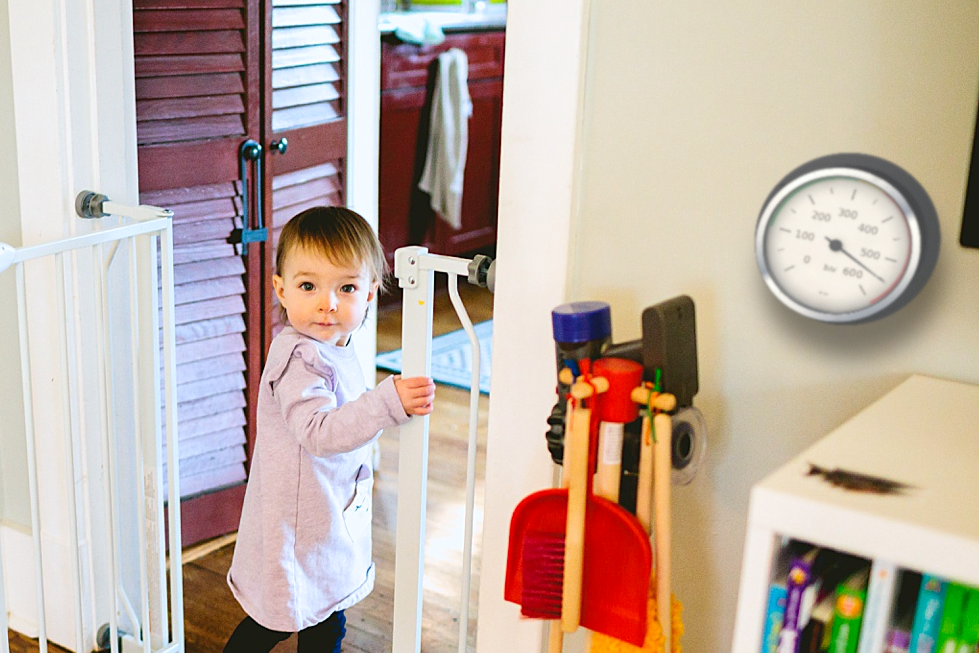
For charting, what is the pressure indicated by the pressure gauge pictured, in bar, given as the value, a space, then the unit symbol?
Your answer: 550 bar
